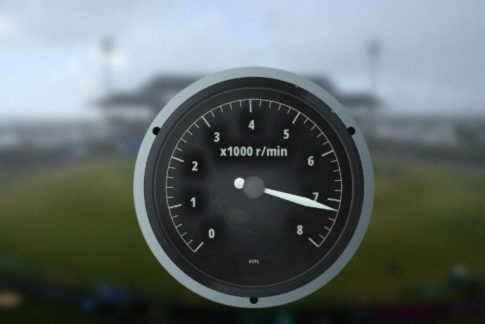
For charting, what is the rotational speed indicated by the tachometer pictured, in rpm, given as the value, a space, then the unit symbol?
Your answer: 7200 rpm
